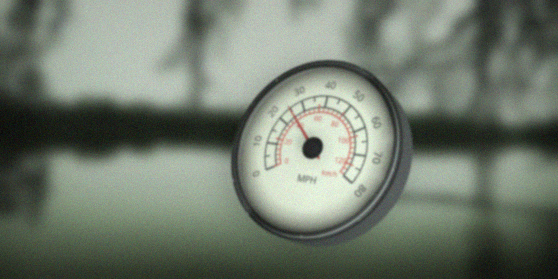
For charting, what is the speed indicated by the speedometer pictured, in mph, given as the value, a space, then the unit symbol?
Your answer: 25 mph
